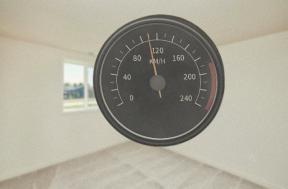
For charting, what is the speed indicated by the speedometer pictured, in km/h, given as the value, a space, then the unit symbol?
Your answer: 110 km/h
